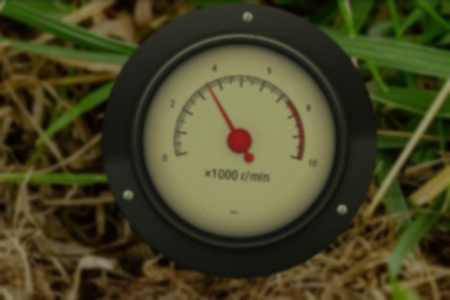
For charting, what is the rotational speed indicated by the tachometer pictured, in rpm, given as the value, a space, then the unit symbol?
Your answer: 3500 rpm
